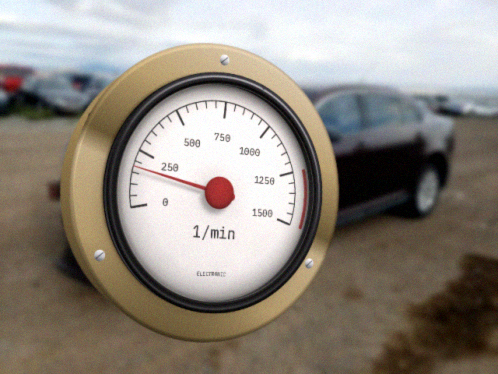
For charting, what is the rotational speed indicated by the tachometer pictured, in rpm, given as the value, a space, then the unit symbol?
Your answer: 175 rpm
